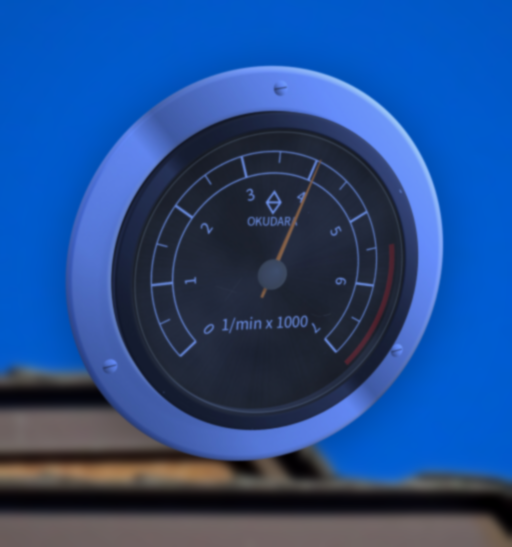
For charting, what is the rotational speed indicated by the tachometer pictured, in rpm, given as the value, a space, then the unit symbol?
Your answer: 4000 rpm
